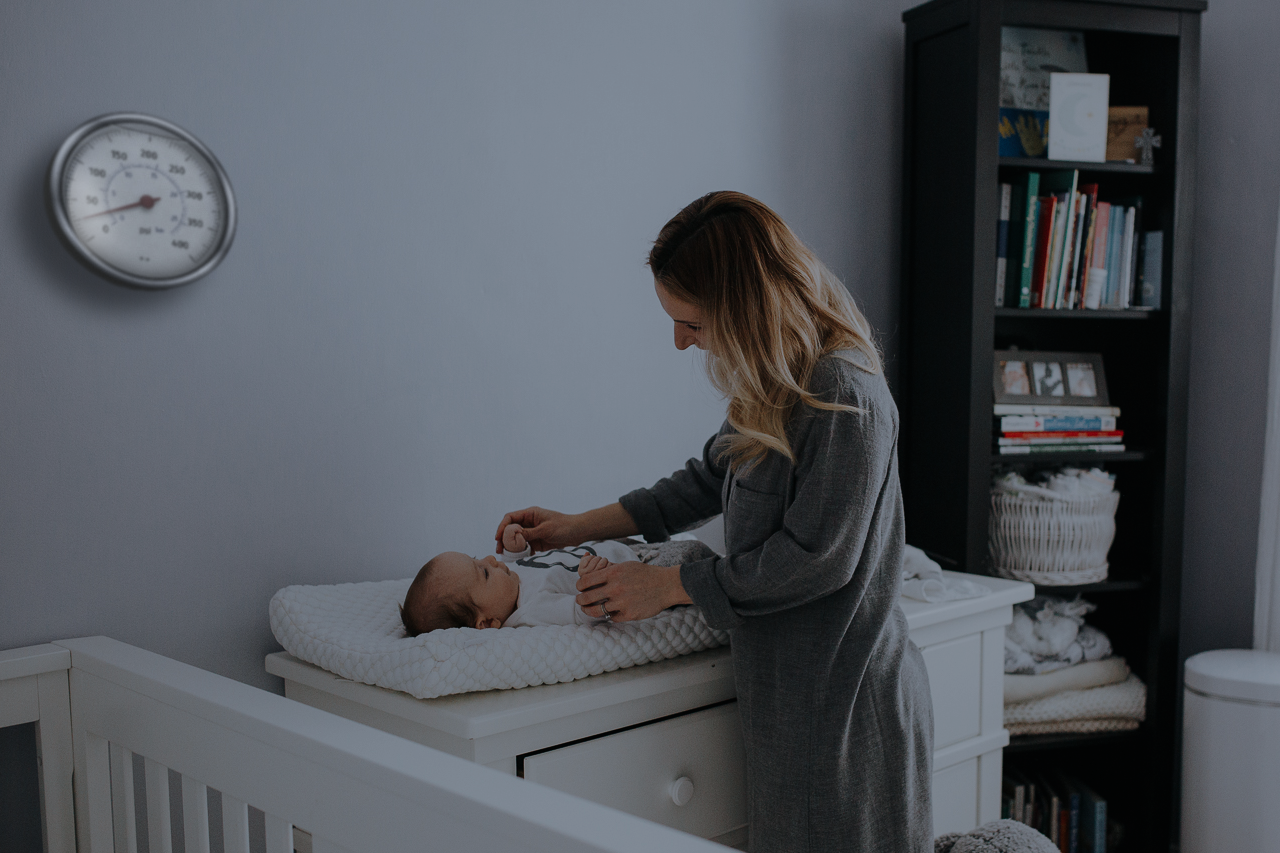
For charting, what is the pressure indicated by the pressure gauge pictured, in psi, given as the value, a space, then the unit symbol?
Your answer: 25 psi
